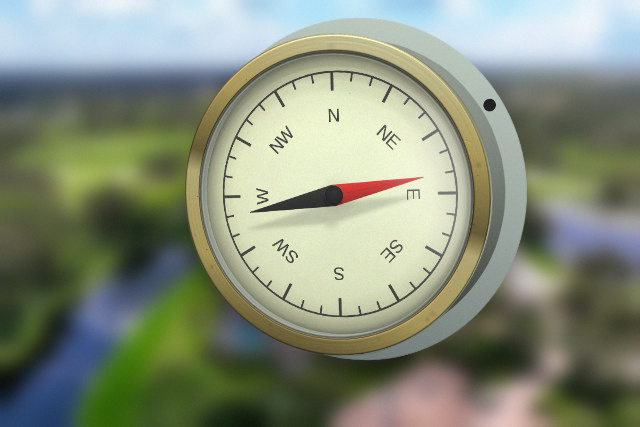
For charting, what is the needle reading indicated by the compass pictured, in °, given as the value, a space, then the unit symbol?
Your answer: 80 °
